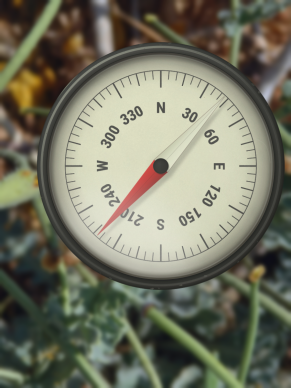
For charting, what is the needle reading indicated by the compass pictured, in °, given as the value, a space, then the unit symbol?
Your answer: 222.5 °
